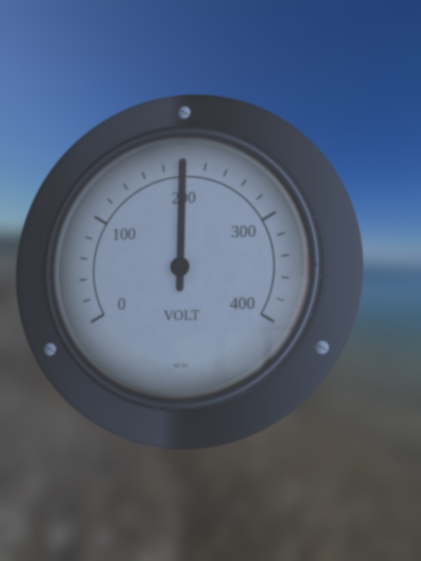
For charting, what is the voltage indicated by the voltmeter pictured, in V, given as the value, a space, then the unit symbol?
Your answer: 200 V
